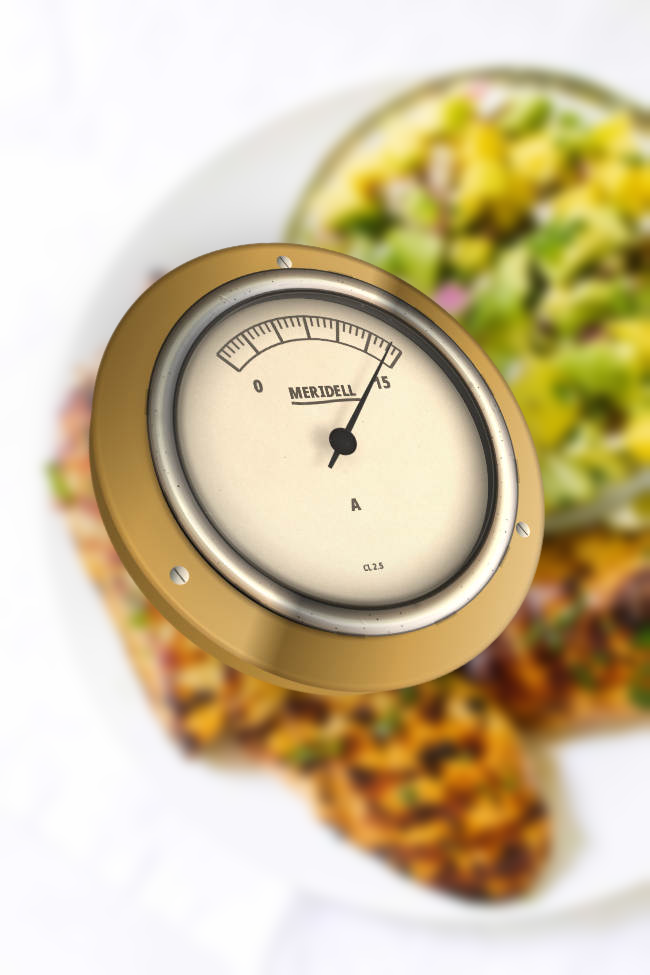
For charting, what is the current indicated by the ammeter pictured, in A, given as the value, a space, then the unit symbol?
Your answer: 14 A
